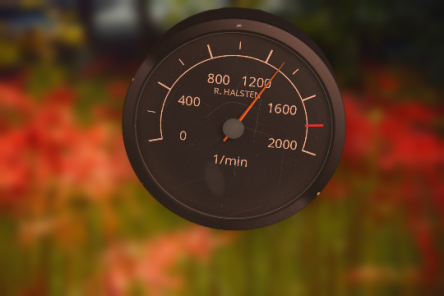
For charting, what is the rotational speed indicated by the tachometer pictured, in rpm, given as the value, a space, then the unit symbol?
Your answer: 1300 rpm
